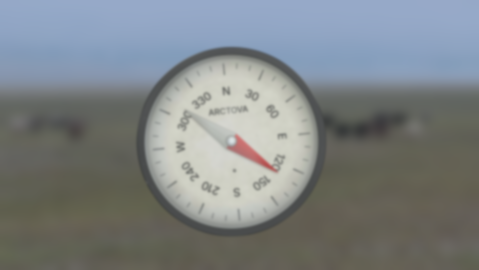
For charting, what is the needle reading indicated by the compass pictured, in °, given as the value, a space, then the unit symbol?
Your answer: 130 °
